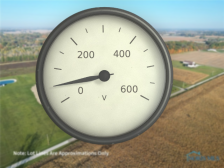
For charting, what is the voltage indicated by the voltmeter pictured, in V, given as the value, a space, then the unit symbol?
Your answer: 50 V
